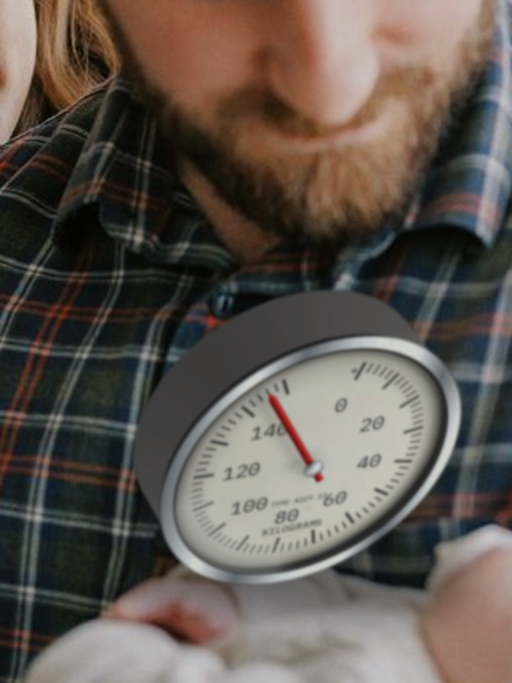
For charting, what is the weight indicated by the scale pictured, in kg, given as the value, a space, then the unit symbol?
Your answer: 146 kg
